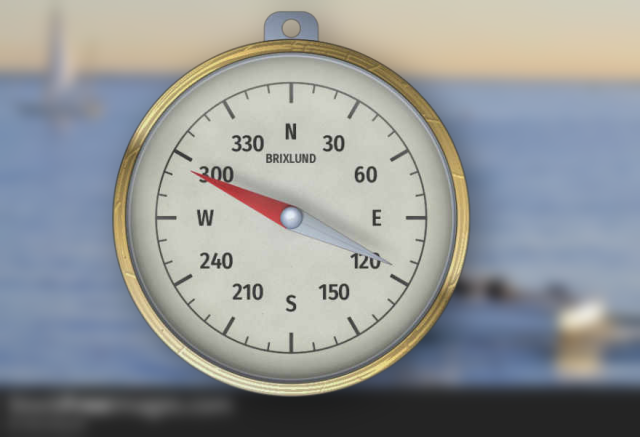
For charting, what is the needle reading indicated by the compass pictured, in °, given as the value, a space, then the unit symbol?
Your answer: 295 °
